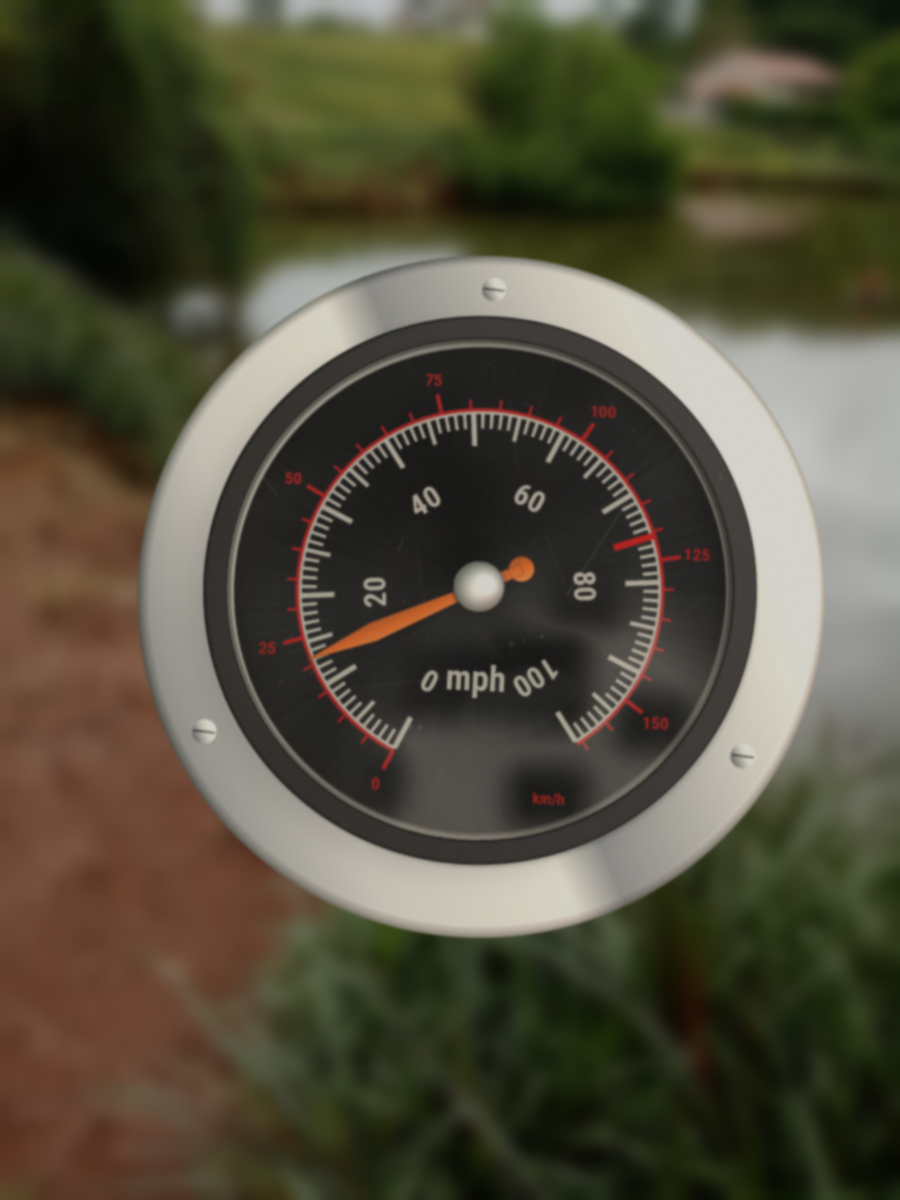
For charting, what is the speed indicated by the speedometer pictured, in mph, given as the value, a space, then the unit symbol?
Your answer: 13 mph
